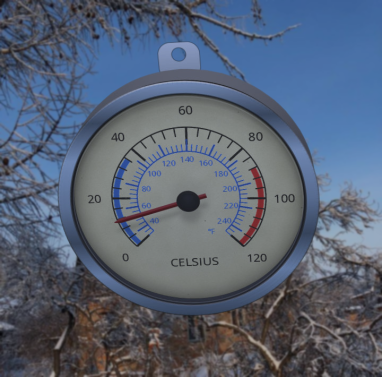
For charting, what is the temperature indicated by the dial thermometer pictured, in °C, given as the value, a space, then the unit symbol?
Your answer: 12 °C
